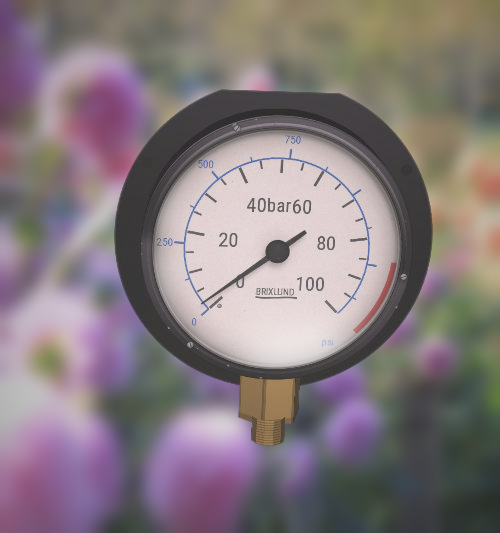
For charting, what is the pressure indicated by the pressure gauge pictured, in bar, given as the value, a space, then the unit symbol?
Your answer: 2.5 bar
